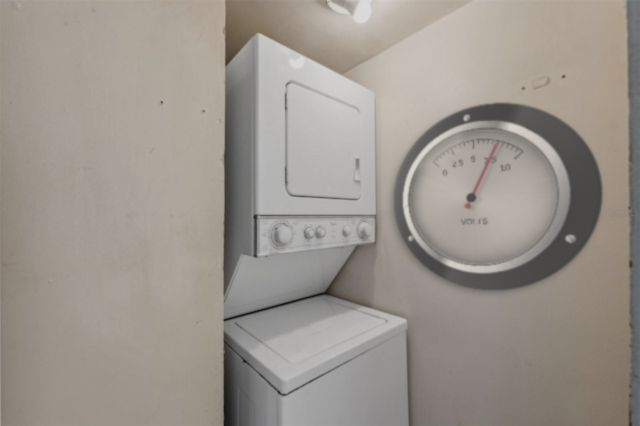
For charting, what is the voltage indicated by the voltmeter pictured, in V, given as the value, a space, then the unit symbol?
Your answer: 7.5 V
